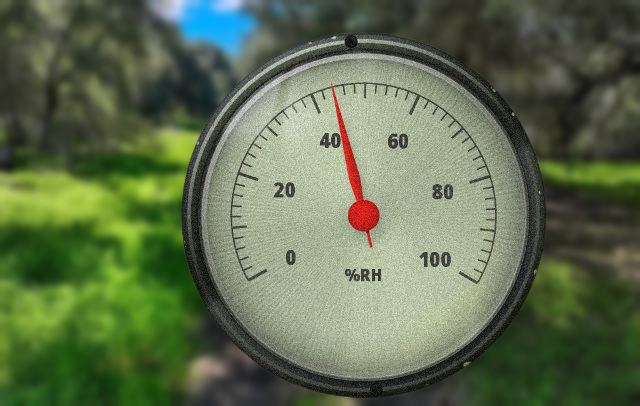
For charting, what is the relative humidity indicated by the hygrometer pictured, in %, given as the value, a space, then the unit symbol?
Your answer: 44 %
